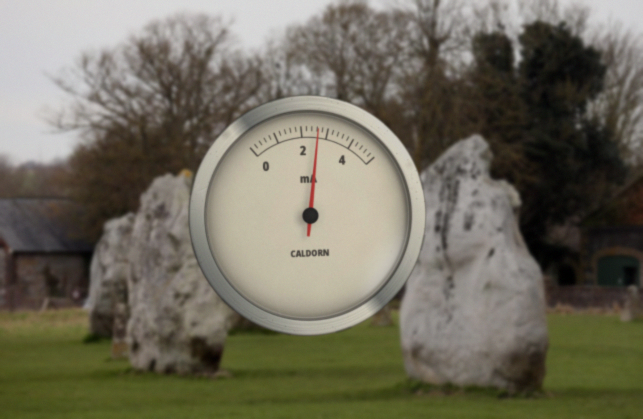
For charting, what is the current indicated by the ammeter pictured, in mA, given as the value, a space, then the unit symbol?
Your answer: 2.6 mA
